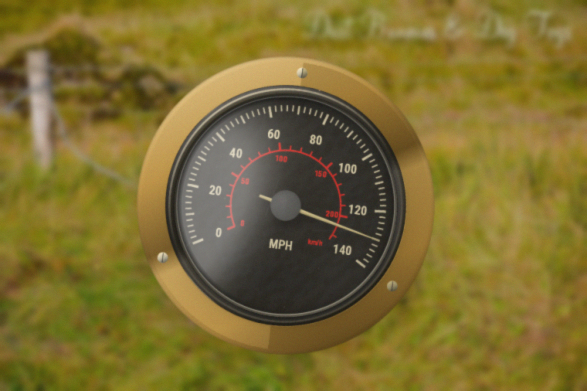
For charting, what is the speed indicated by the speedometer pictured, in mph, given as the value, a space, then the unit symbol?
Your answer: 130 mph
